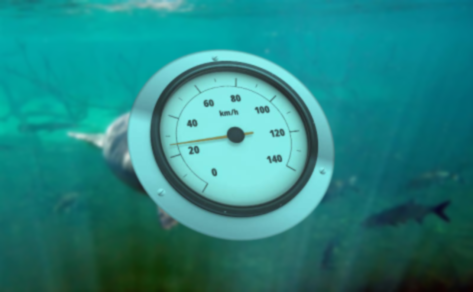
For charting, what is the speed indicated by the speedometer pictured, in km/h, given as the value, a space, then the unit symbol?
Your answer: 25 km/h
